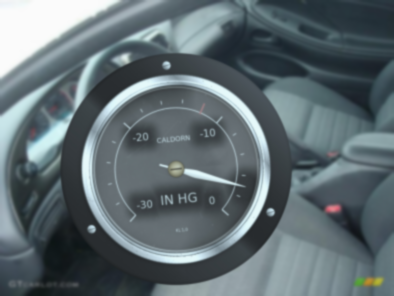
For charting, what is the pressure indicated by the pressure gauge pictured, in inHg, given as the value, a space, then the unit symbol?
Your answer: -3 inHg
